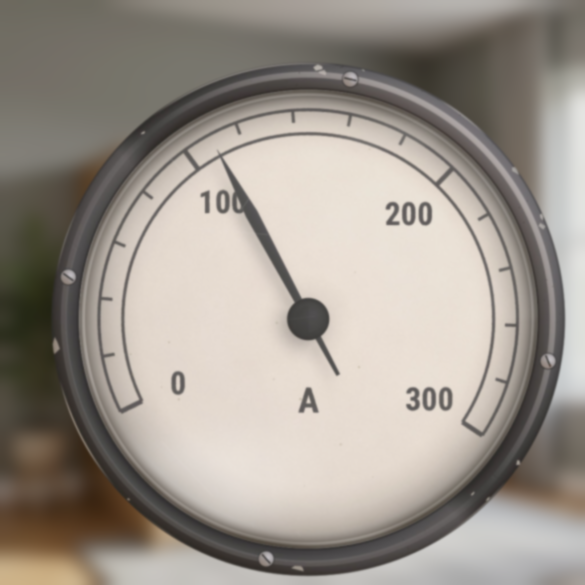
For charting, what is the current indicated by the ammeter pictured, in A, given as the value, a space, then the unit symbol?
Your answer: 110 A
